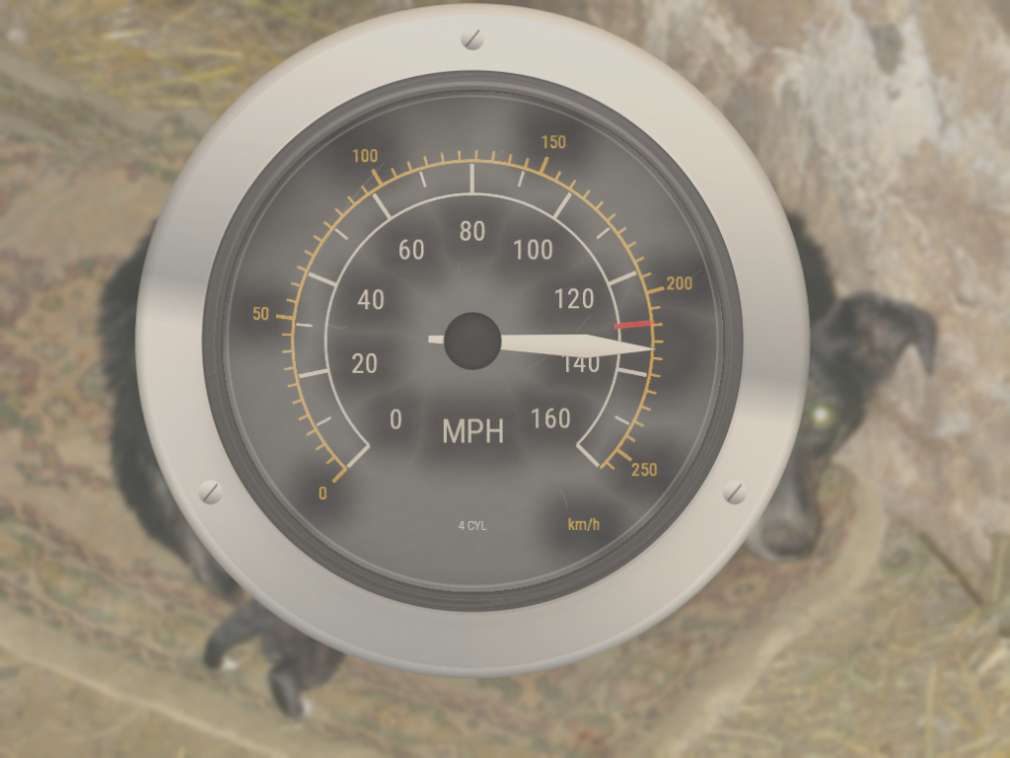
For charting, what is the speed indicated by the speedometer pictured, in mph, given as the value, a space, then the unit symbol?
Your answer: 135 mph
